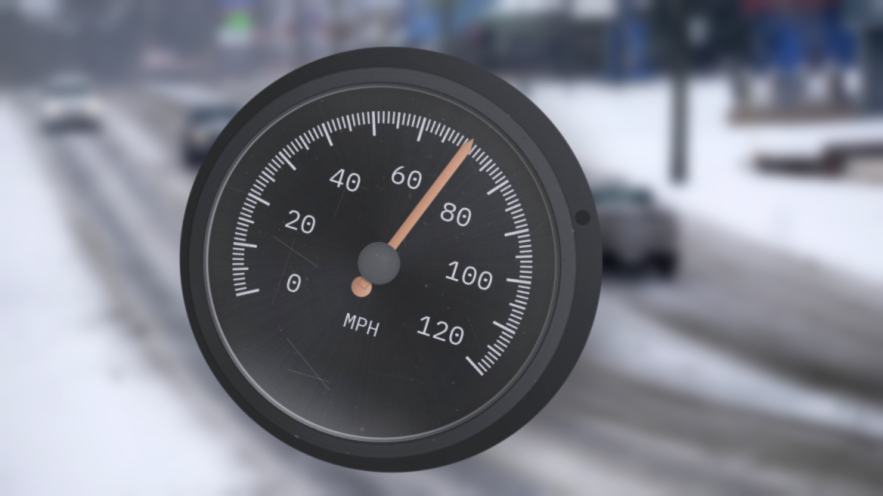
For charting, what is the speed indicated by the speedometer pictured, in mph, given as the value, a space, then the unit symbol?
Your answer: 70 mph
